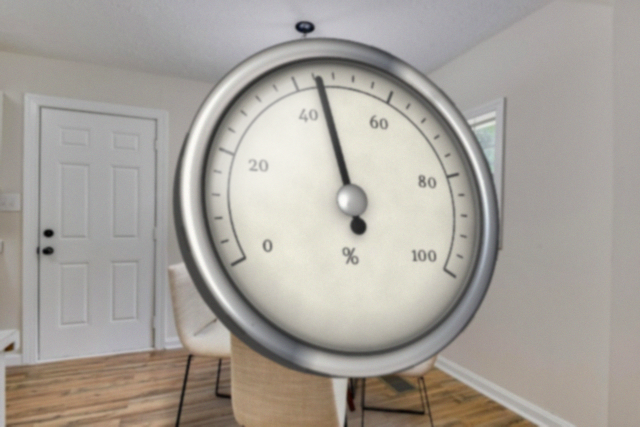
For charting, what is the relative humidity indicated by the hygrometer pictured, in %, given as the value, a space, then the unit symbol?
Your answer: 44 %
